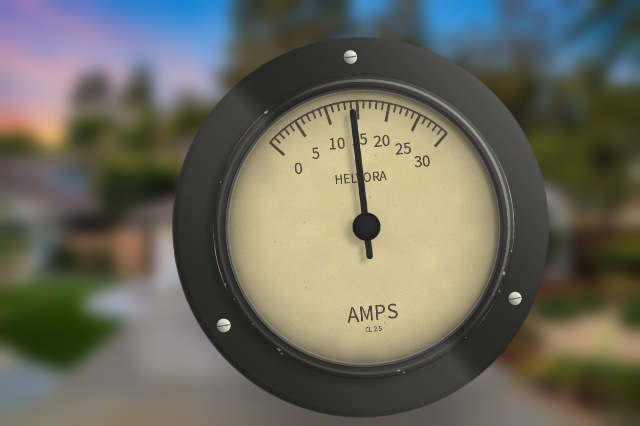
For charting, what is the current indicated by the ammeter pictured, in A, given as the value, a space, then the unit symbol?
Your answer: 14 A
